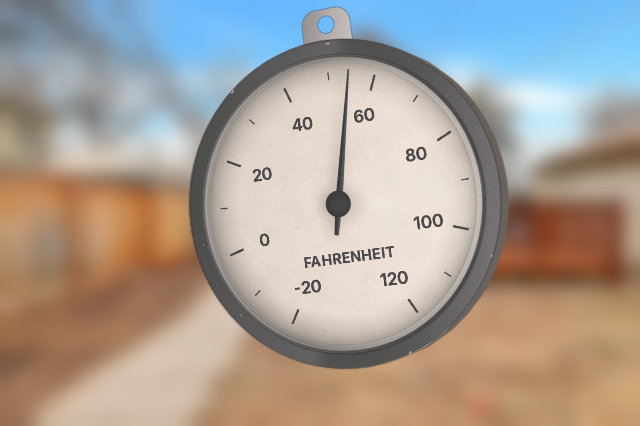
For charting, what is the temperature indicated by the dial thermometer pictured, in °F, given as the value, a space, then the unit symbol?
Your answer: 55 °F
